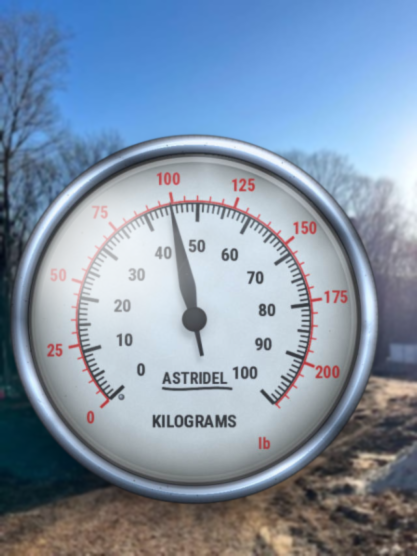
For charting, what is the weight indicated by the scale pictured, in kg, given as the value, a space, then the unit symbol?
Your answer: 45 kg
